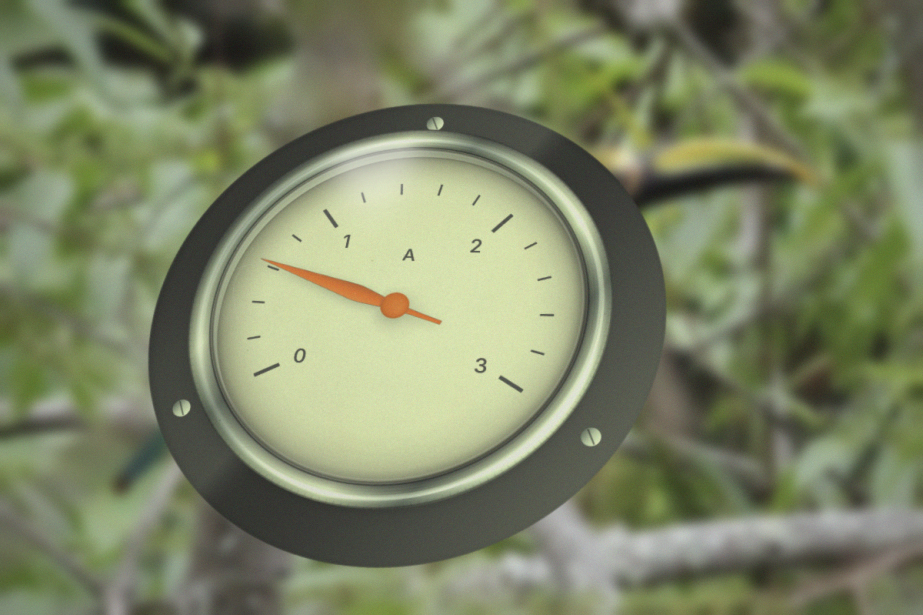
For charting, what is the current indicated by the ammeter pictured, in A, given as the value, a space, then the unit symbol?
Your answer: 0.6 A
